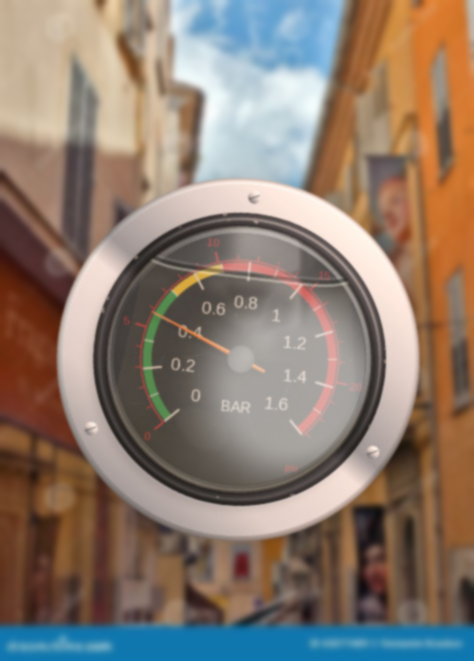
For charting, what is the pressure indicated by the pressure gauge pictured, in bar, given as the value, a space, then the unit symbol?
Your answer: 0.4 bar
